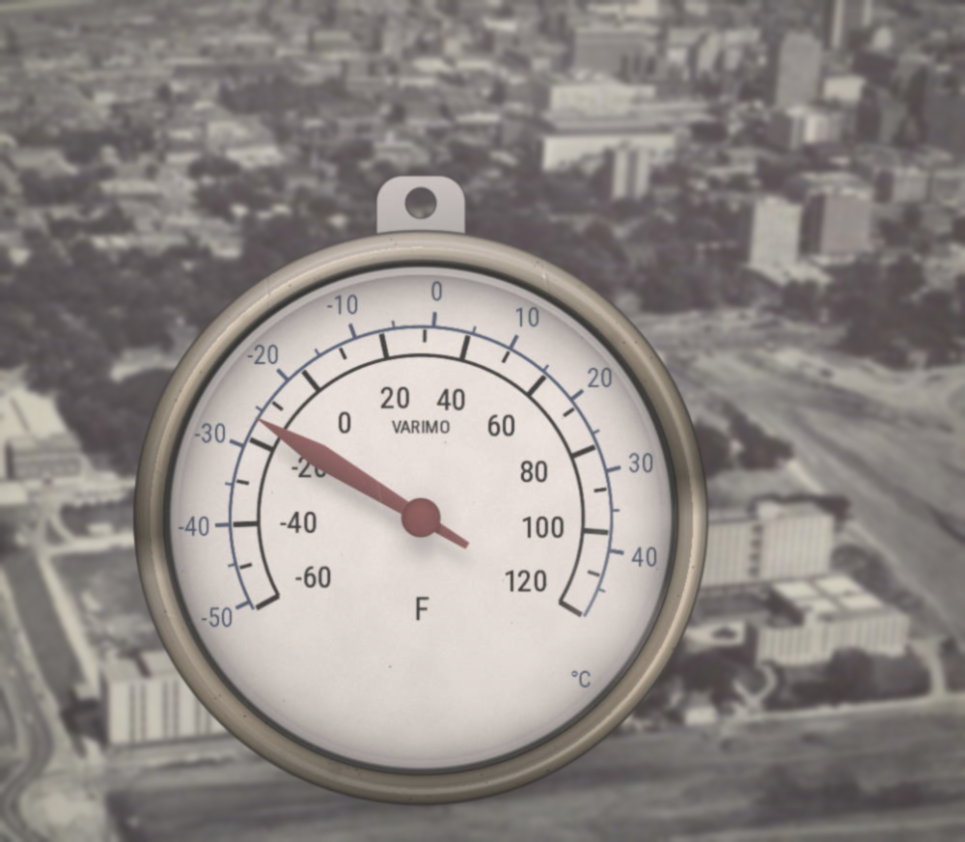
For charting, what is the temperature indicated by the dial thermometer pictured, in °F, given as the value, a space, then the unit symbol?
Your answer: -15 °F
